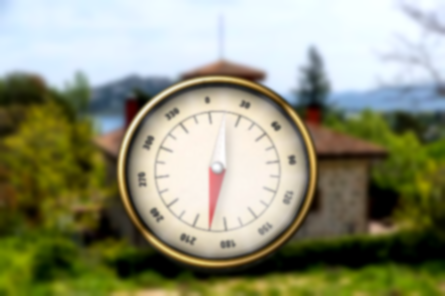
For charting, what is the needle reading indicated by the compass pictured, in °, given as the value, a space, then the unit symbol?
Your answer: 195 °
